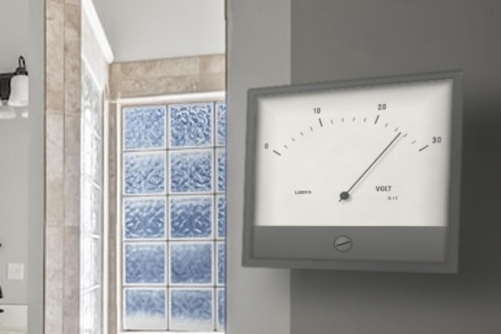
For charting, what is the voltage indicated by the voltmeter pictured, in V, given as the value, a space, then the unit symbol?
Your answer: 25 V
